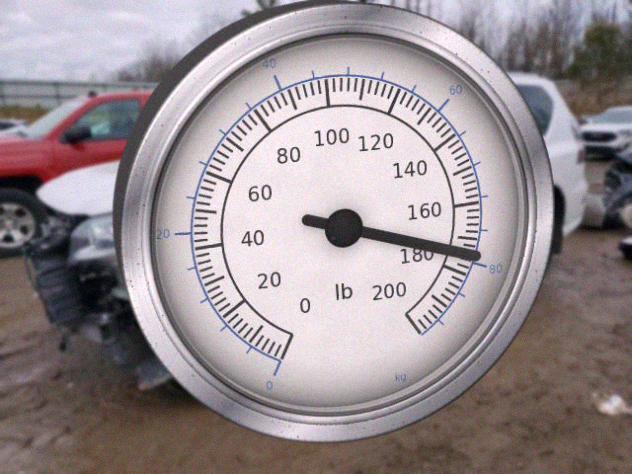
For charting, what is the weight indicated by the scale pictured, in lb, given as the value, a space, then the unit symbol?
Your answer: 174 lb
